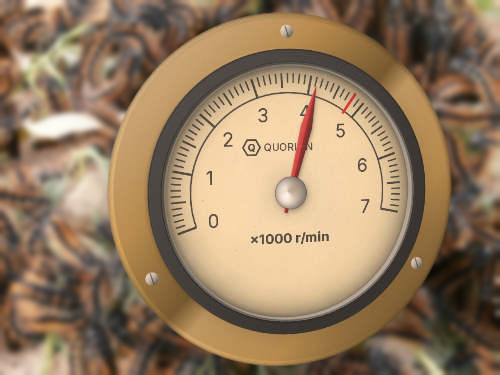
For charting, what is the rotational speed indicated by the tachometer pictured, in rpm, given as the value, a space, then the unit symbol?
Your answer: 4100 rpm
